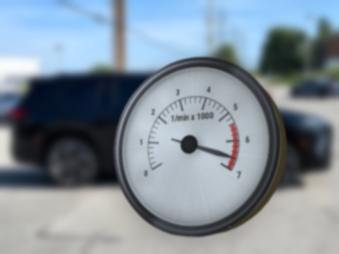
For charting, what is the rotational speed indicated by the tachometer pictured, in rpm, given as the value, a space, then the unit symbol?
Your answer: 6600 rpm
